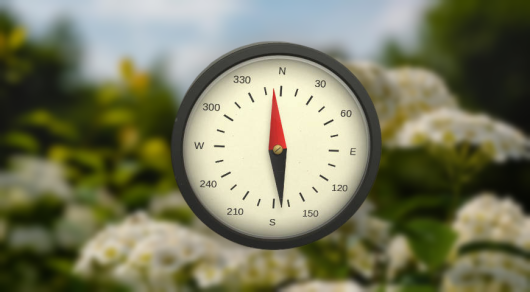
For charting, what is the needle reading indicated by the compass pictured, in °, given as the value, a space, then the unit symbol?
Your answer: 352.5 °
